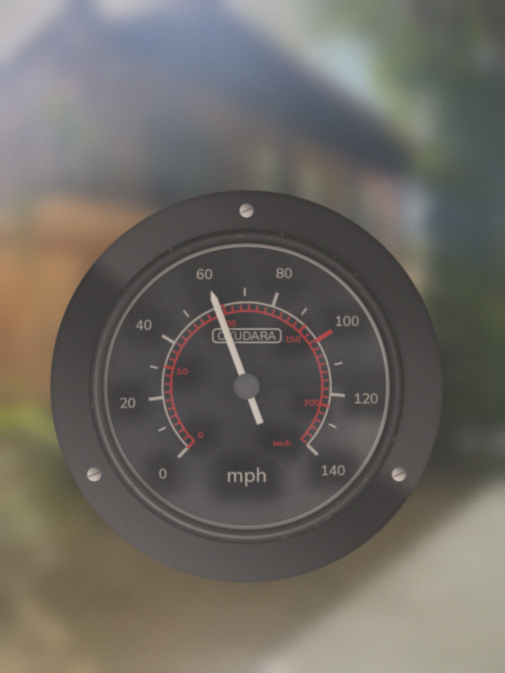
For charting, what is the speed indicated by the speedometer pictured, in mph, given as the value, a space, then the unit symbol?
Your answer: 60 mph
